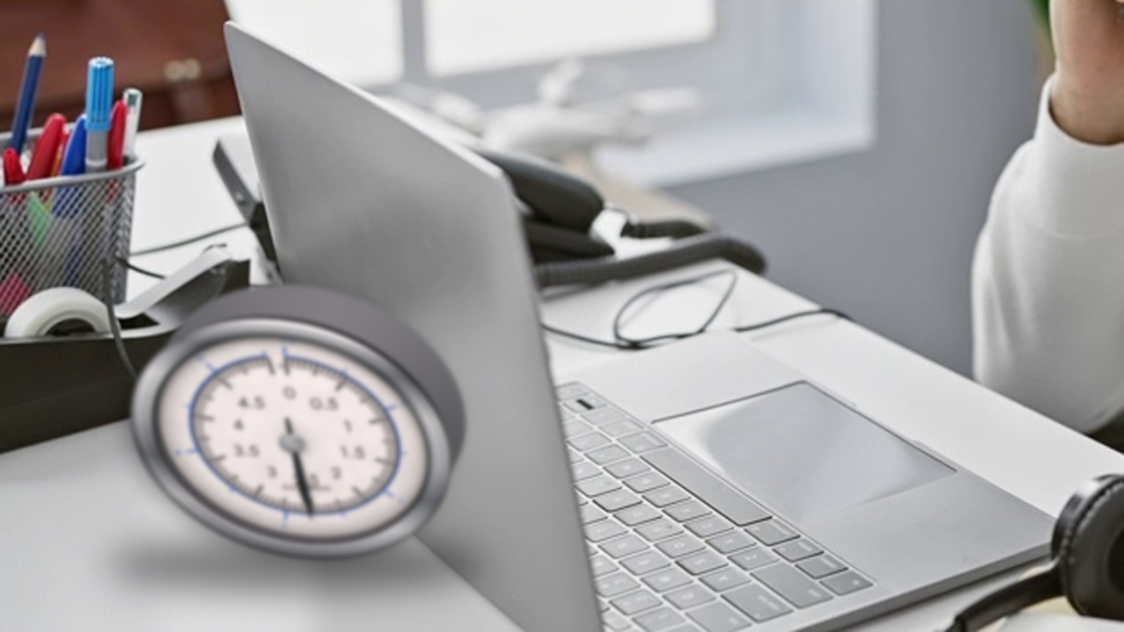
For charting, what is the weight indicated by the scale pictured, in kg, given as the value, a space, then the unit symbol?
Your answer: 2.5 kg
